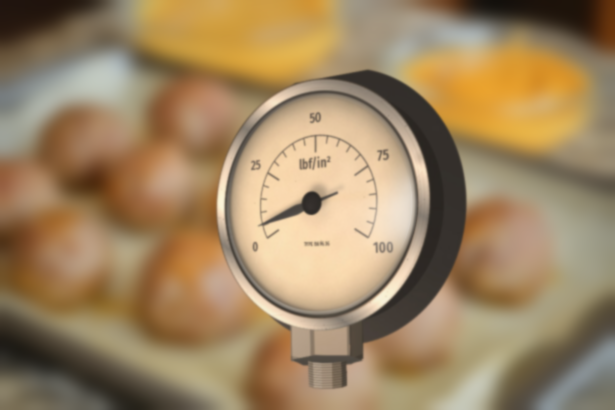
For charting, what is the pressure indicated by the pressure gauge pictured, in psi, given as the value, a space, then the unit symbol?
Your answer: 5 psi
